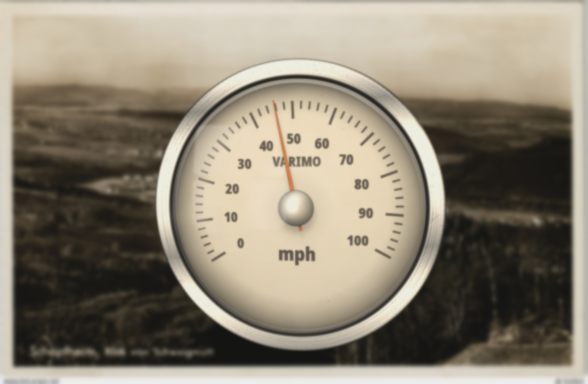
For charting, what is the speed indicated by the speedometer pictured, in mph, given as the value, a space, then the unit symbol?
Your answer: 46 mph
